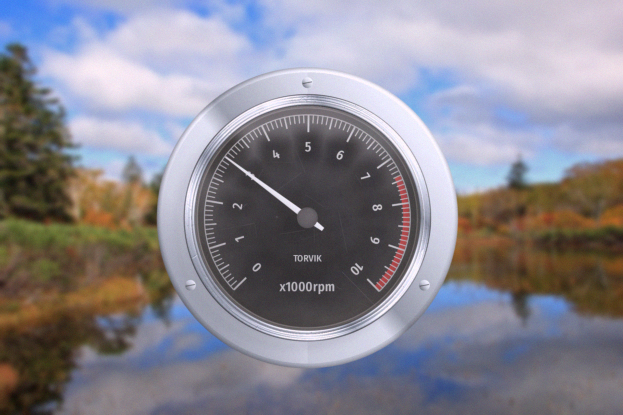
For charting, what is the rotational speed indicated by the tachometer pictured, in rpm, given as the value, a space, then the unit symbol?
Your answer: 3000 rpm
